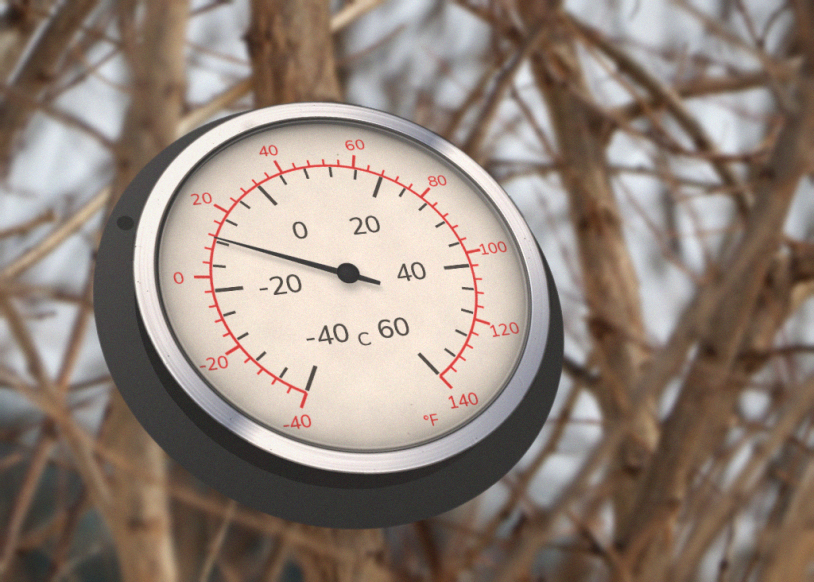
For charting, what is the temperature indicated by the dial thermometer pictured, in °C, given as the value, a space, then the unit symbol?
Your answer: -12 °C
